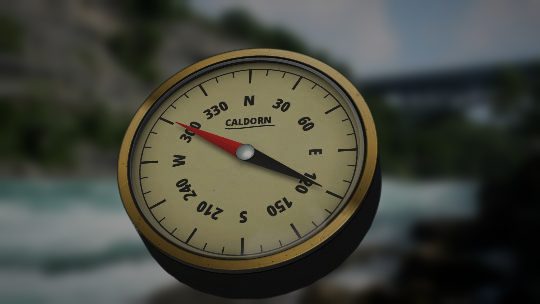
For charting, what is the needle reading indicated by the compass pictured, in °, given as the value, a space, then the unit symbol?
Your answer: 300 °
